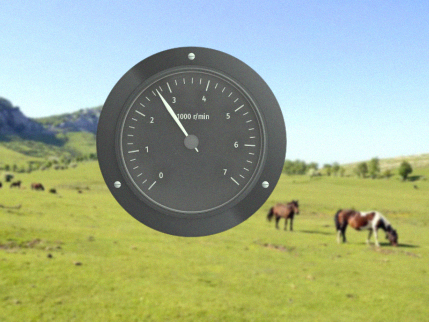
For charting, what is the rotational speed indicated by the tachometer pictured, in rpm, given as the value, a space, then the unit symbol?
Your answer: 2700 rpm
